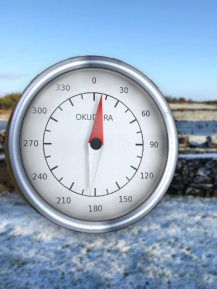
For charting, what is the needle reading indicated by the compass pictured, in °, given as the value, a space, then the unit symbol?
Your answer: 7.5 °
